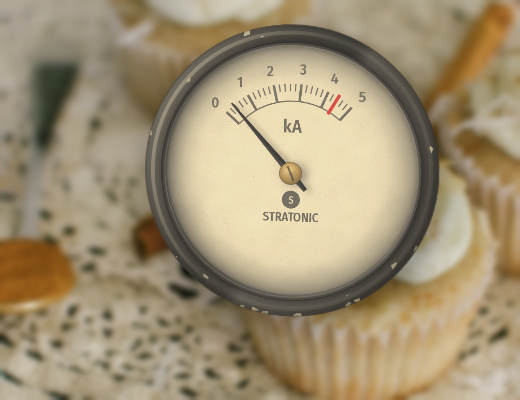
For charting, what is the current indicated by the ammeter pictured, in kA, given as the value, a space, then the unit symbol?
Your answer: 0.4 kA
